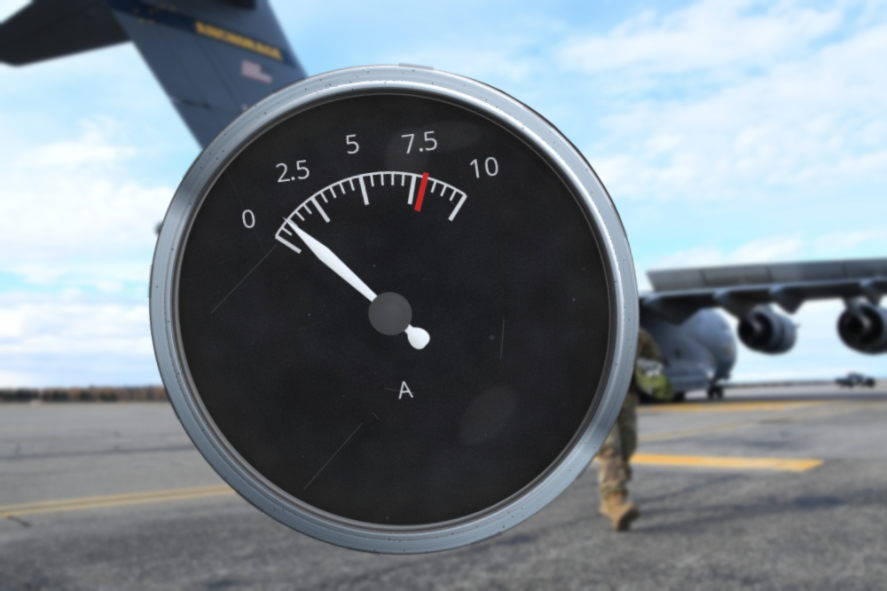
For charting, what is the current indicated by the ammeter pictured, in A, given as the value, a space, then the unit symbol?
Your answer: 1 A
